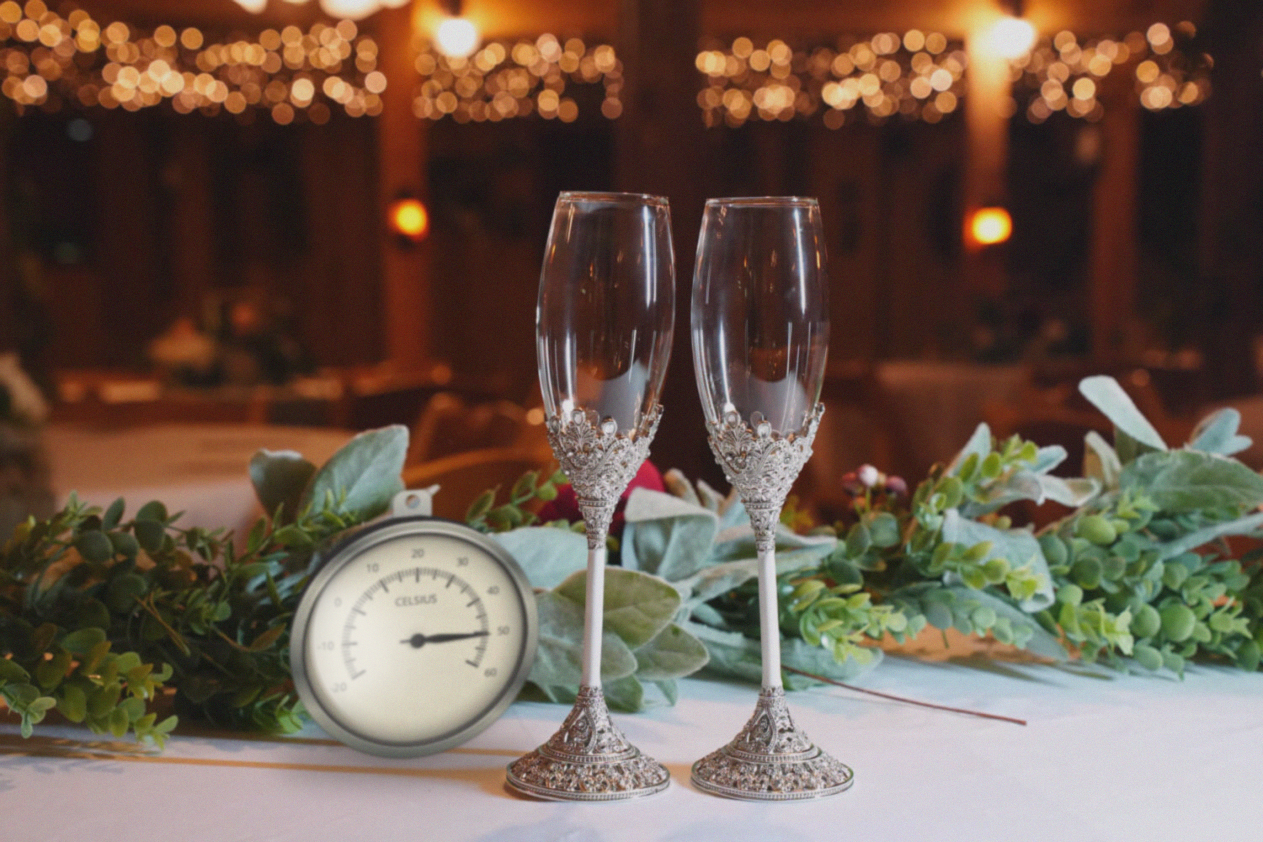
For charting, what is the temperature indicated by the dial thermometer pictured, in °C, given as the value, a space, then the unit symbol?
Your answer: 50 °C
